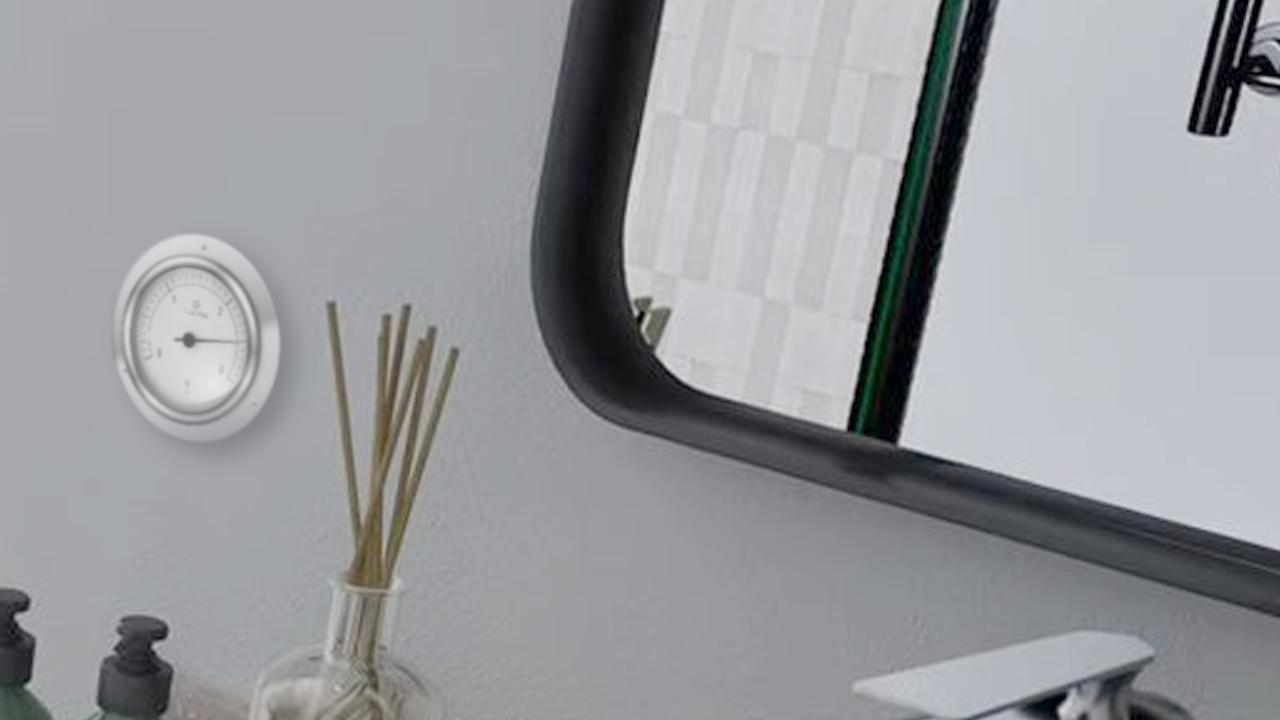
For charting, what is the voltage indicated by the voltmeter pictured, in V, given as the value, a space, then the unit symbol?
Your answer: 2.5 V
